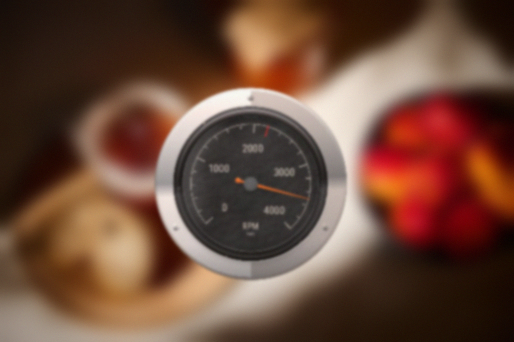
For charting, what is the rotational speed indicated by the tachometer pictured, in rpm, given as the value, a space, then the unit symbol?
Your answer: 3500 rpm
